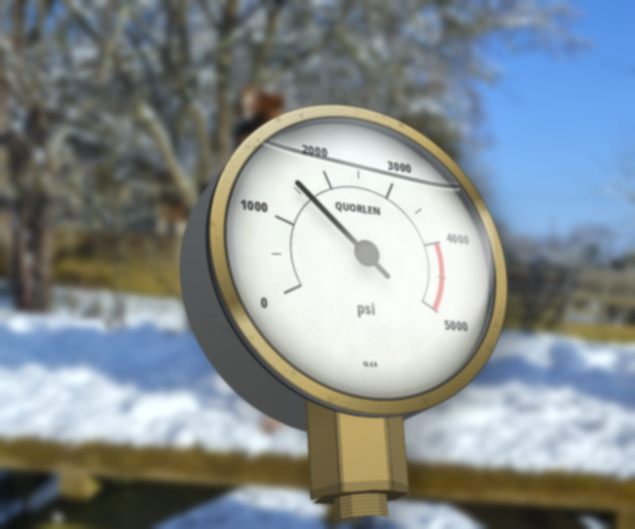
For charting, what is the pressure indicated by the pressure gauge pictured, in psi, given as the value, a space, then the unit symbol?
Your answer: 1500 psi
